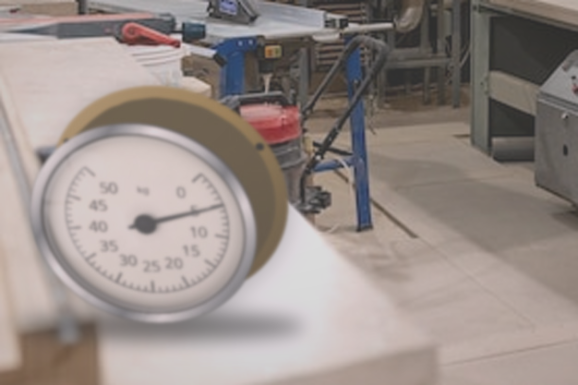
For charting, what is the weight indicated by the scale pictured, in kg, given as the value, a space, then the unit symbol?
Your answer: 5 kg
